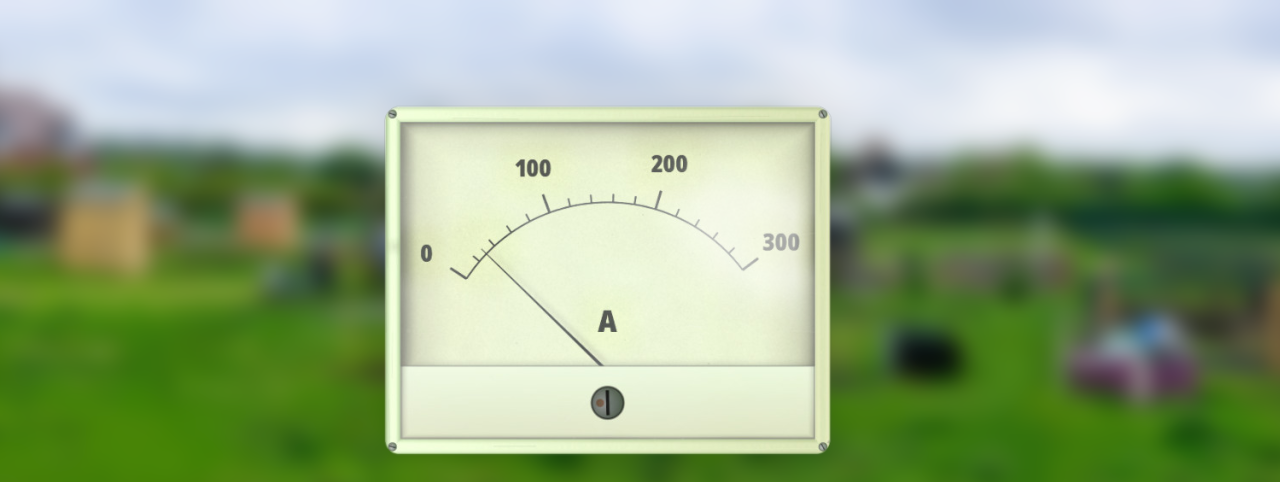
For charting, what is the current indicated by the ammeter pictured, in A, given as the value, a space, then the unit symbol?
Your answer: 30 A
